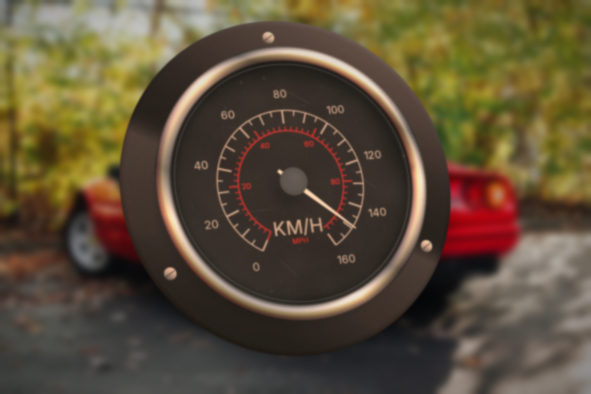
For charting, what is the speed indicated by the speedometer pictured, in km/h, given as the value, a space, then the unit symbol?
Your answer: 150 km/h
